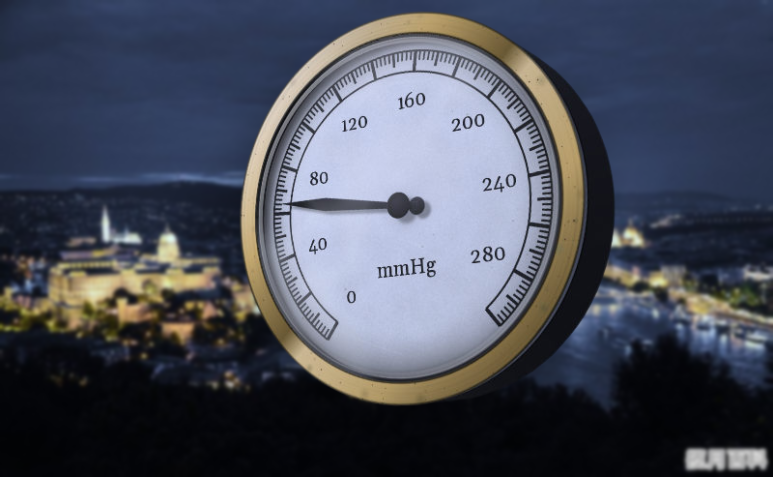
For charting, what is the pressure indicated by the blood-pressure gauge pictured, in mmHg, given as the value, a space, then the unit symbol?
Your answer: 64 mmHg
